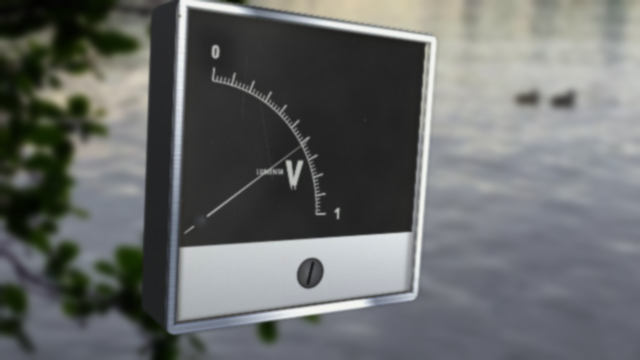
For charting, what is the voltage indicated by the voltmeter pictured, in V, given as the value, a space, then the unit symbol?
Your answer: 0.6 V
